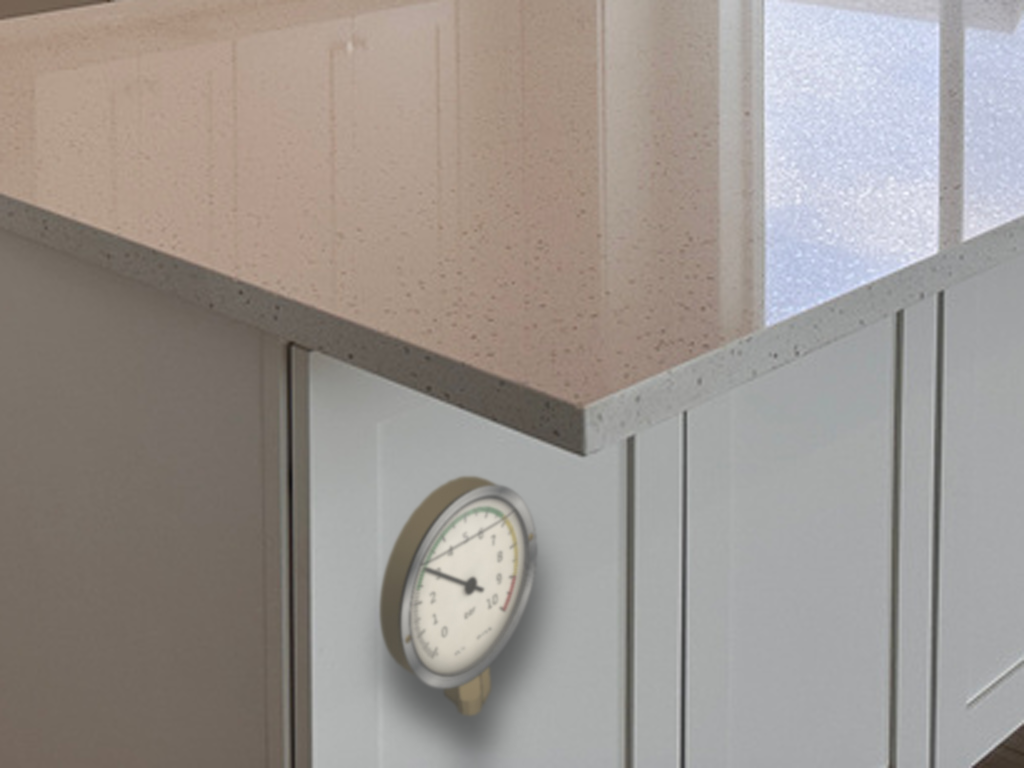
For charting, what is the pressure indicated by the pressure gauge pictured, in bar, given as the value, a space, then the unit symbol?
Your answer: 3 bar
